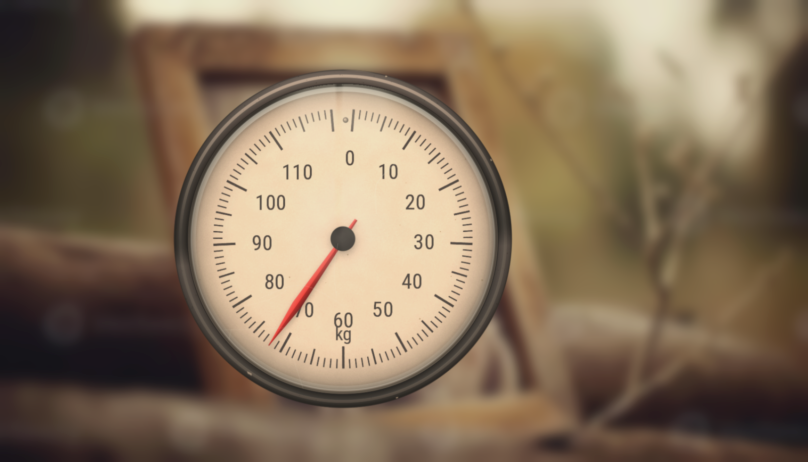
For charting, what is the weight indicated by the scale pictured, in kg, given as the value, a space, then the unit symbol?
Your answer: 72 kg
